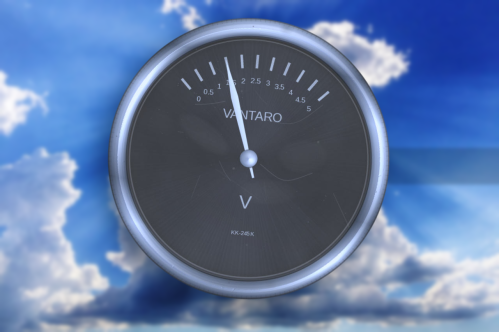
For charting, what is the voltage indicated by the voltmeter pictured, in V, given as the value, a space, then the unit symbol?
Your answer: 1.5 V
